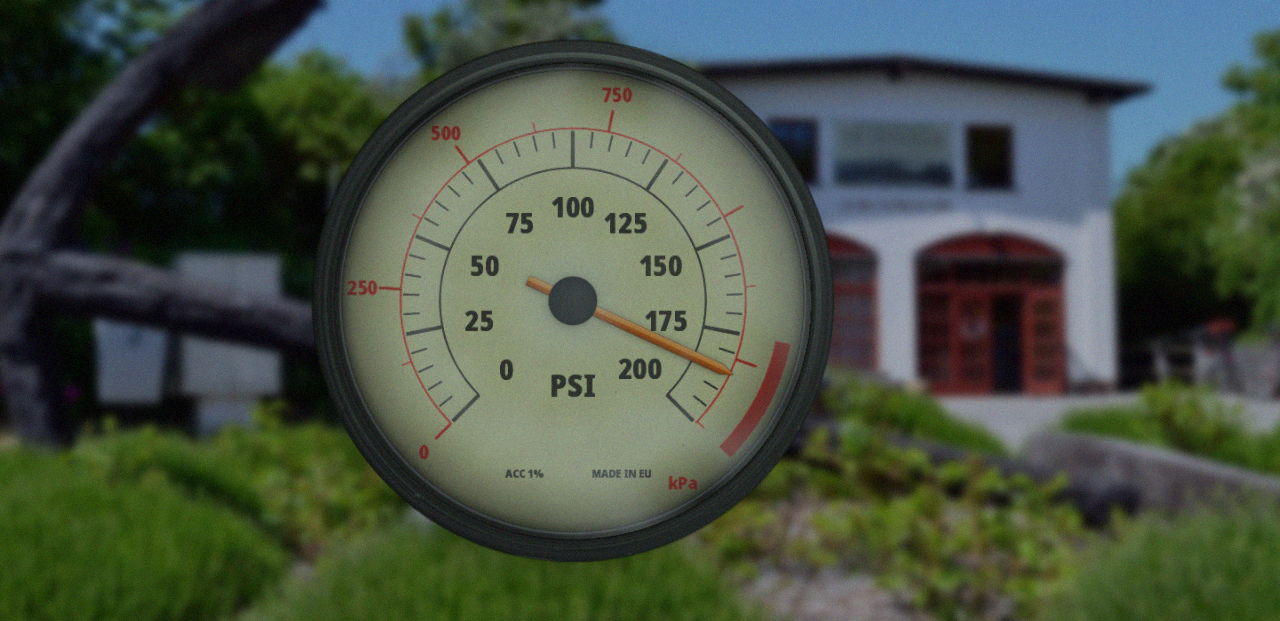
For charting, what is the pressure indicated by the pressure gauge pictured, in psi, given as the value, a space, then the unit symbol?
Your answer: 185 psi
